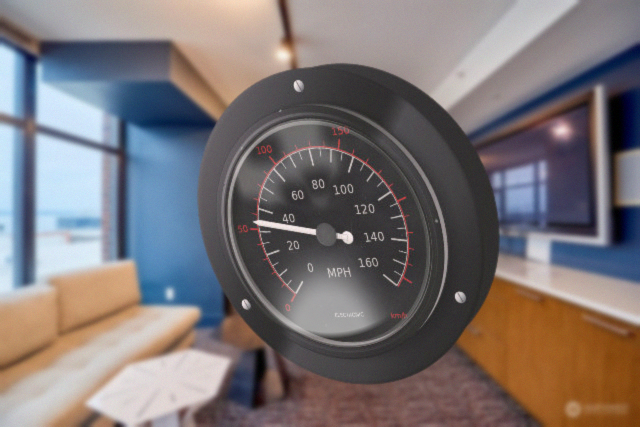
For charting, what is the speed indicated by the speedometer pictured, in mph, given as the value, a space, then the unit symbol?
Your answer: 35 mph
